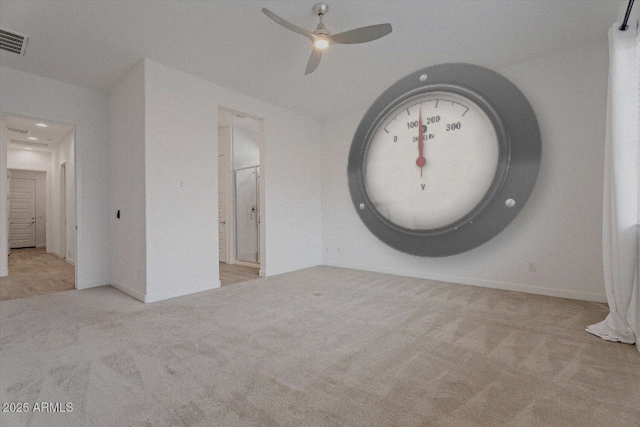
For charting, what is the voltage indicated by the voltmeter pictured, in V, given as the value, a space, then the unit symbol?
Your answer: 150 V
